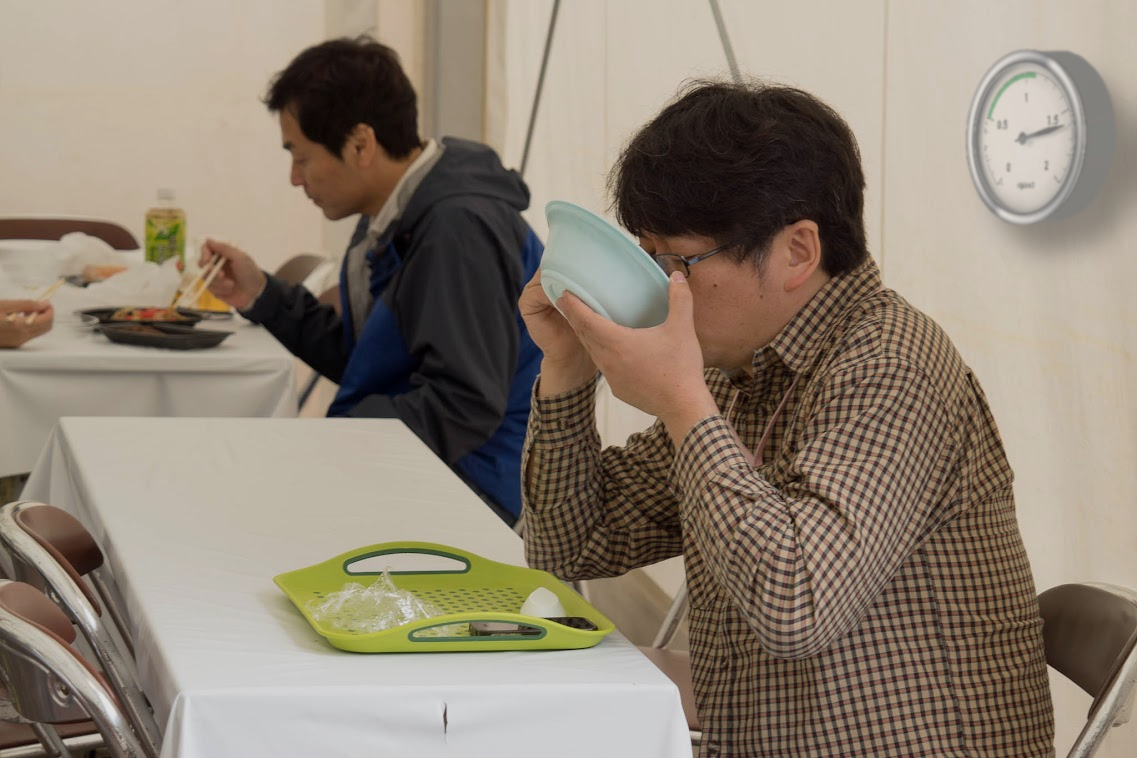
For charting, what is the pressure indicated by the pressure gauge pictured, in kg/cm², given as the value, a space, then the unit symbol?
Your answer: 1.6 kg/cm²
